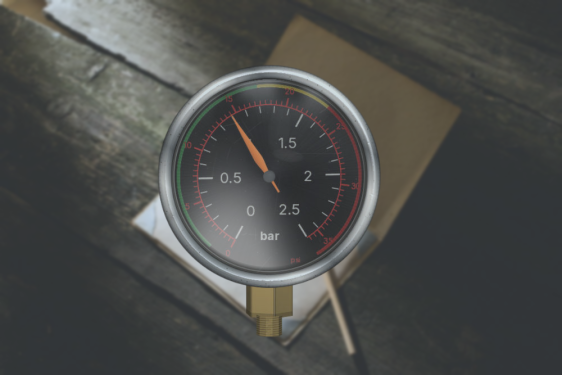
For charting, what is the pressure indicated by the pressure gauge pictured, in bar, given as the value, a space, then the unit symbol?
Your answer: 1 bar
